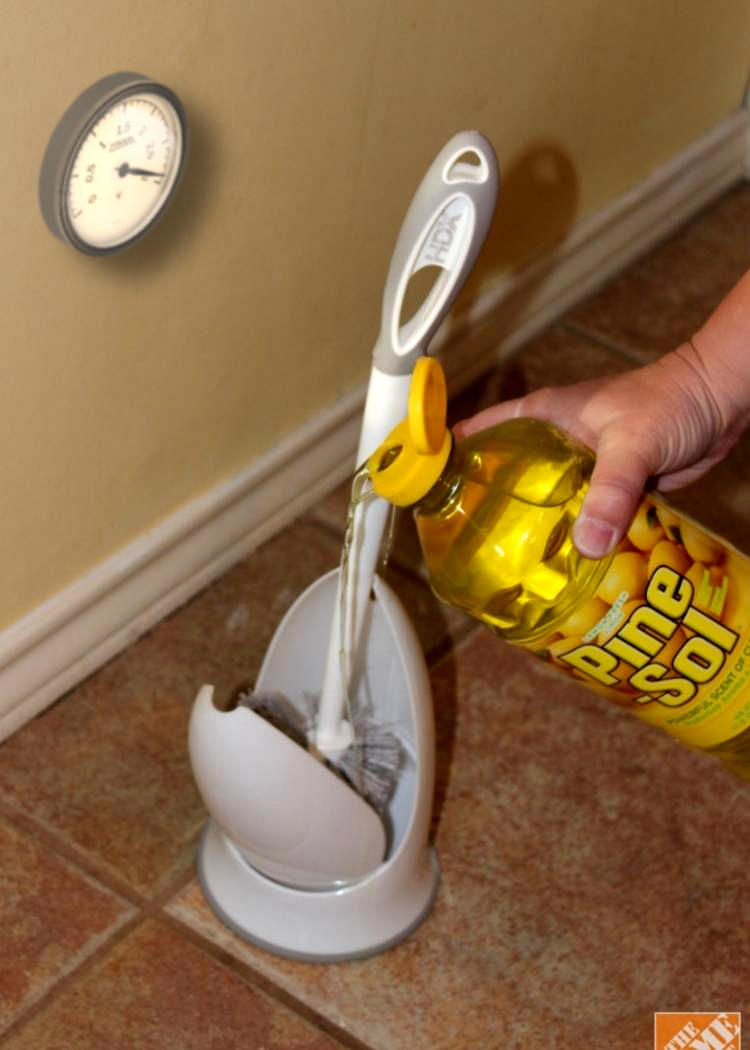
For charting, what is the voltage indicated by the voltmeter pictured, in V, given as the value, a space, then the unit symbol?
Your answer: 2.9 V
